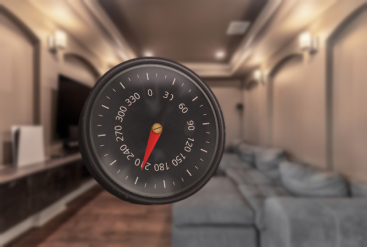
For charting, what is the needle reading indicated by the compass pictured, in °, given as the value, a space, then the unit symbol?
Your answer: 210 °
